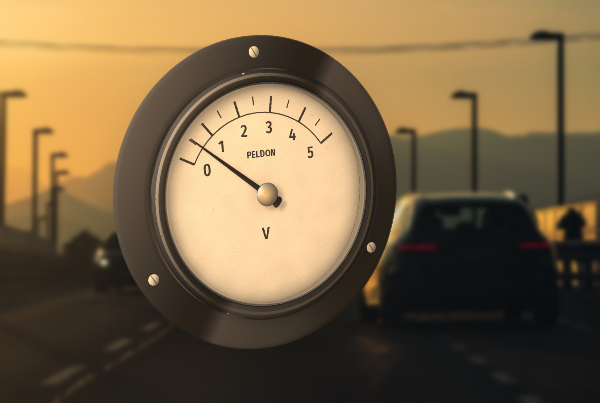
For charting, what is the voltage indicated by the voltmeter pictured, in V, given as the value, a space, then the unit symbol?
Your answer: 0.5 V
